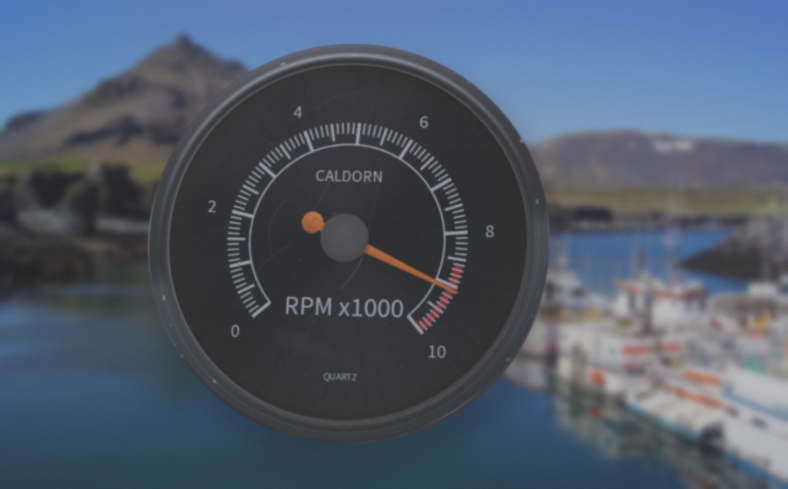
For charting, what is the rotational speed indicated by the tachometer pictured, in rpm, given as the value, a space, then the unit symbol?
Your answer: 9100 rpm
